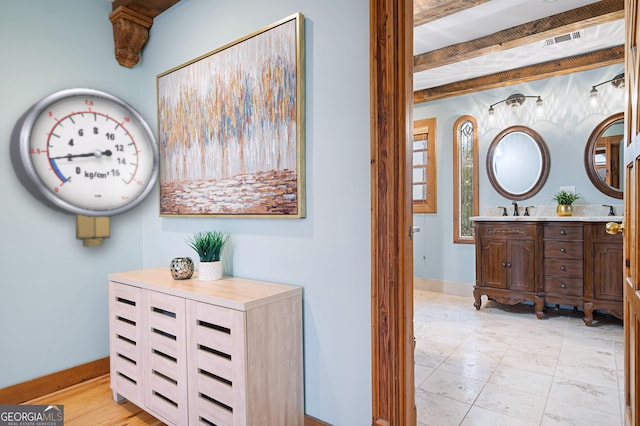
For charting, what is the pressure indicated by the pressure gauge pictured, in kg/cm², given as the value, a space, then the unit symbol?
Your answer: 2 kg/cm²
